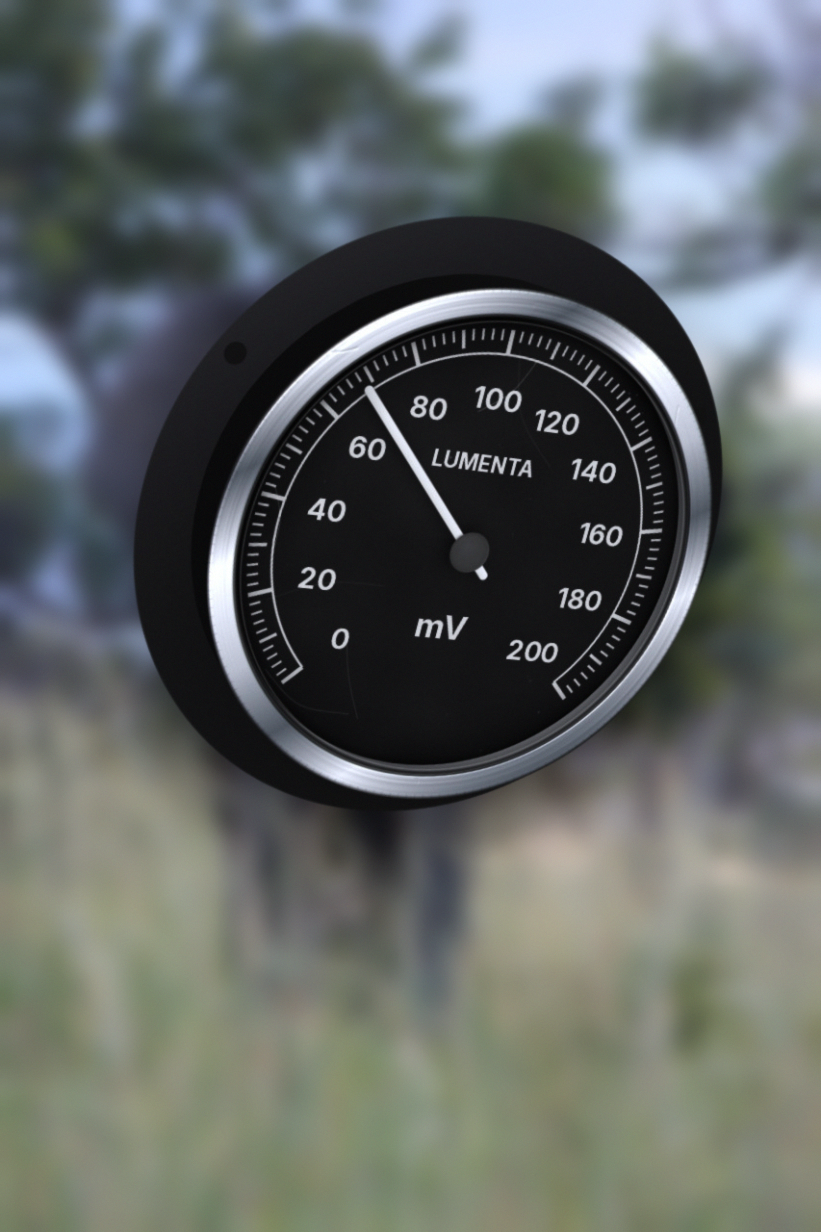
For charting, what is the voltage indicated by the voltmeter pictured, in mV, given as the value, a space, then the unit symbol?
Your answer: 68 mV
